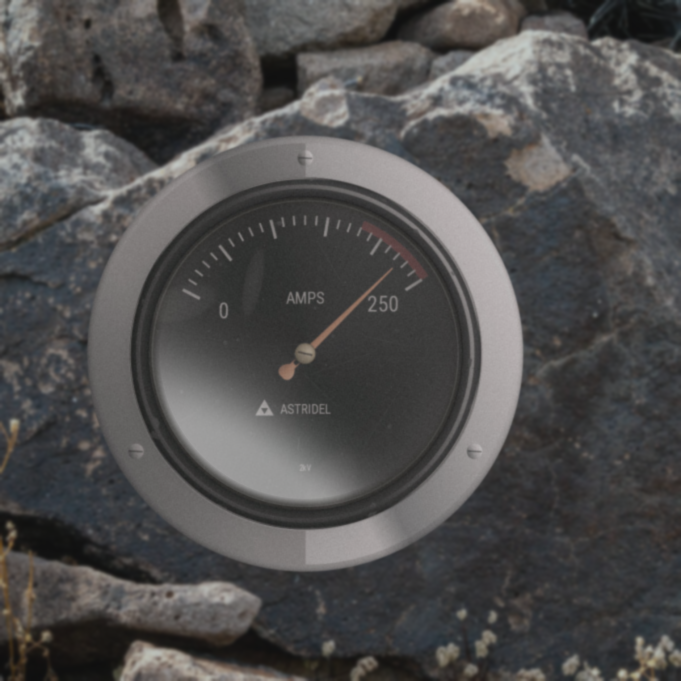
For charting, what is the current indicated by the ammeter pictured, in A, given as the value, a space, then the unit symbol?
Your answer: 225 A
